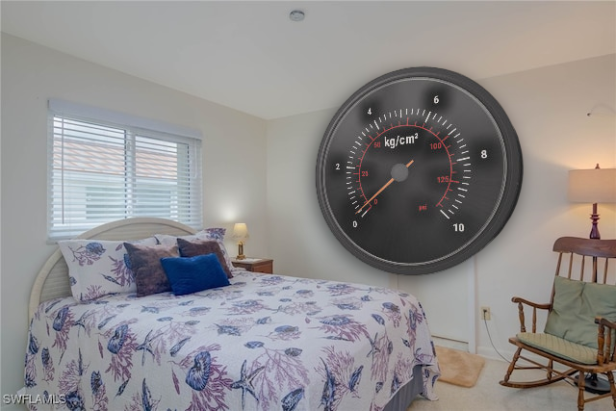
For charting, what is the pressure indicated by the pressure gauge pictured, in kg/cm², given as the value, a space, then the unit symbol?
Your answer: 0.2 kg/cm²
